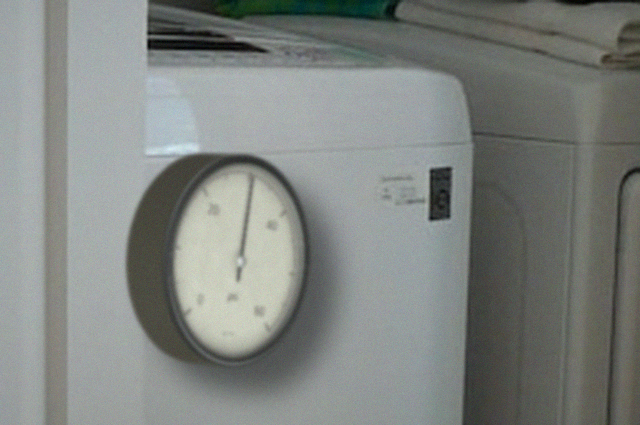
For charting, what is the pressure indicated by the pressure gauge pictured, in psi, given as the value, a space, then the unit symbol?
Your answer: 30 psi
